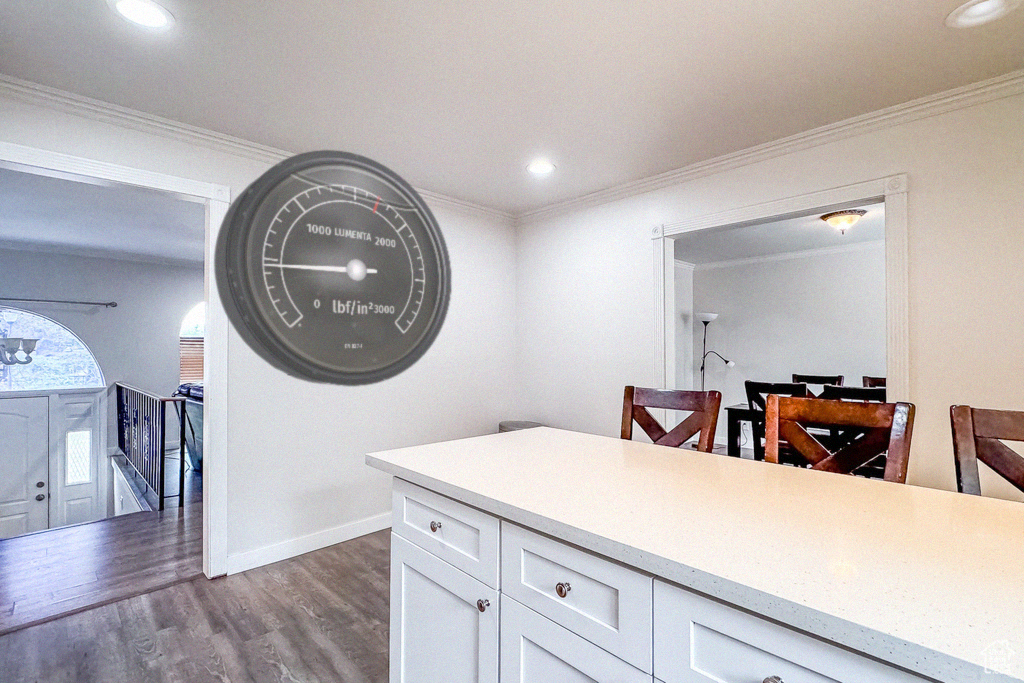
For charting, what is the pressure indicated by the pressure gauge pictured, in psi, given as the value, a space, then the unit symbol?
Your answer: 450 psi
